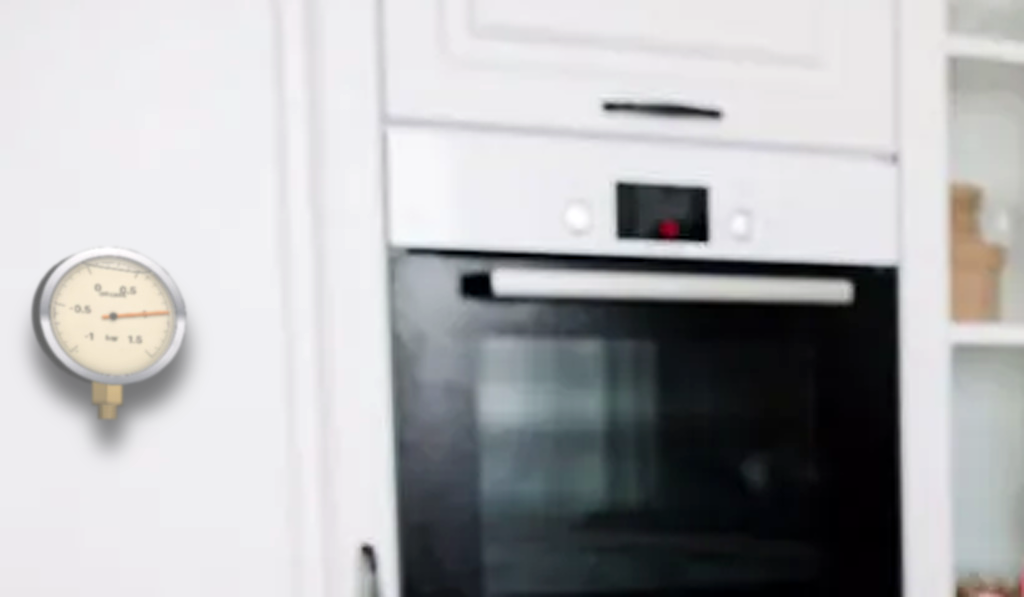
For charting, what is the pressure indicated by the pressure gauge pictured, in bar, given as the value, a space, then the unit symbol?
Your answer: 1 bar
